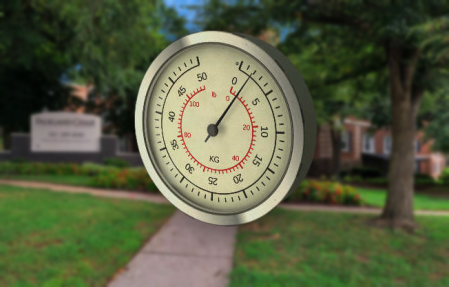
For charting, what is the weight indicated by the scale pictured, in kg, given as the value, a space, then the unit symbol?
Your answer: 2 kg
